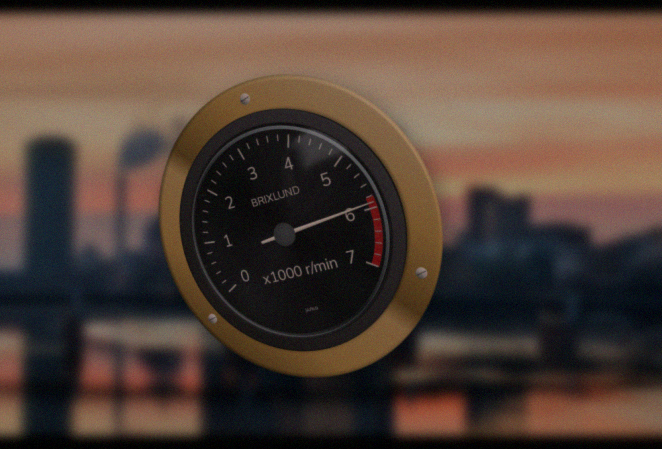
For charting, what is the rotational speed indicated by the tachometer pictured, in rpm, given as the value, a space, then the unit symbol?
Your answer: 5900 rpm
